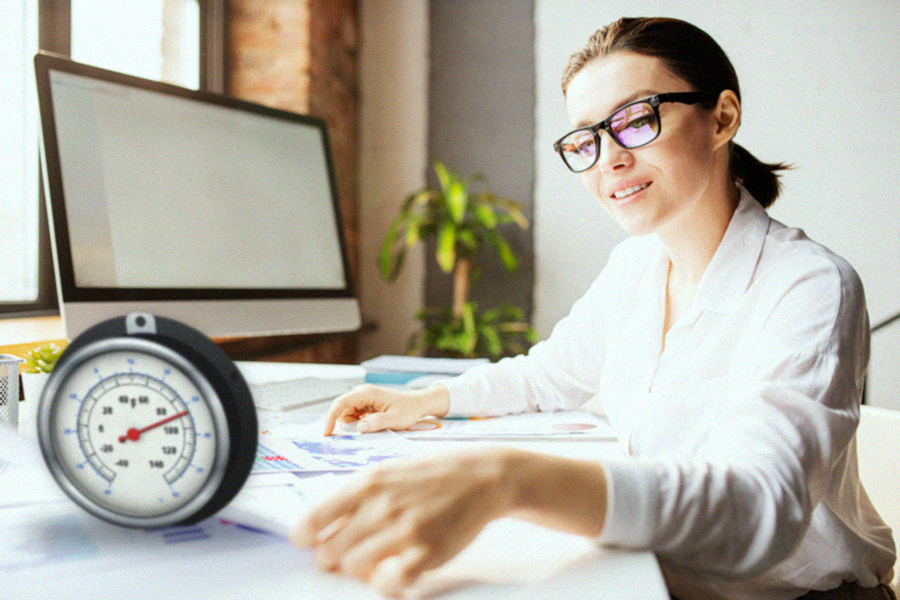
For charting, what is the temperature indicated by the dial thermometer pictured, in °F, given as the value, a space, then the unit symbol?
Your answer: 90 °F
